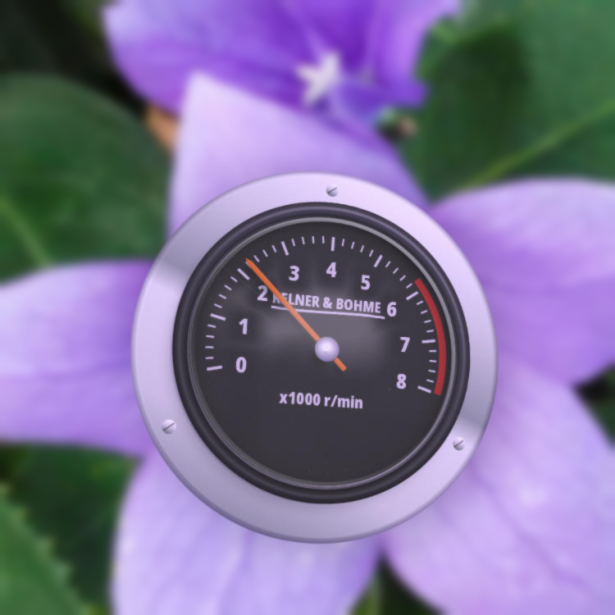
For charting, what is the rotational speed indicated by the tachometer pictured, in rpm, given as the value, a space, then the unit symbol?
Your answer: 2200 rpm
